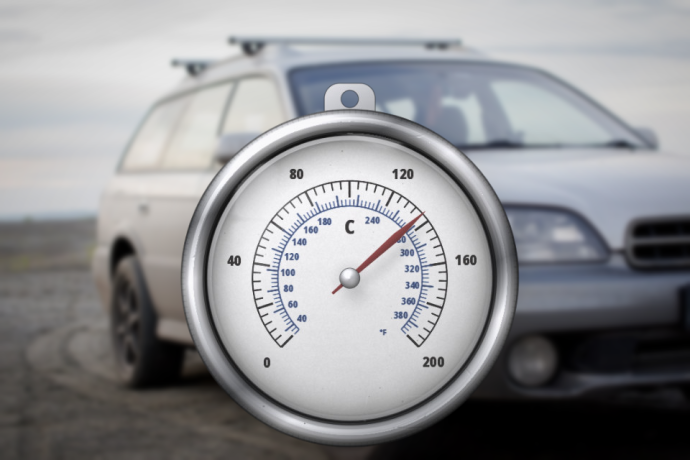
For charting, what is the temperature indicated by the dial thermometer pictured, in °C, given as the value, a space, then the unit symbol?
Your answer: 136 °C
